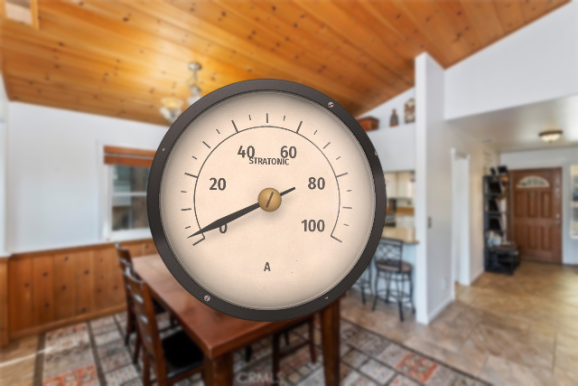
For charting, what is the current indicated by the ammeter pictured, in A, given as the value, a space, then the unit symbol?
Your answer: 2.5 A
